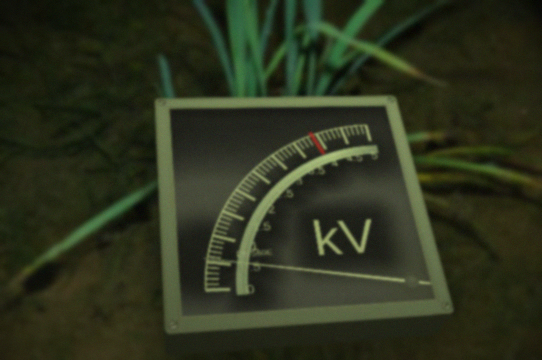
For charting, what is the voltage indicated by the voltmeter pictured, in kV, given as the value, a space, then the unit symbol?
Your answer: 0.5 kV
